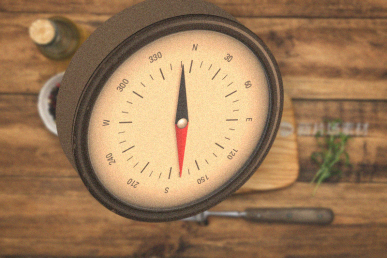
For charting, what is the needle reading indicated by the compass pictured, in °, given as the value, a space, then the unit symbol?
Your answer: 170 °
